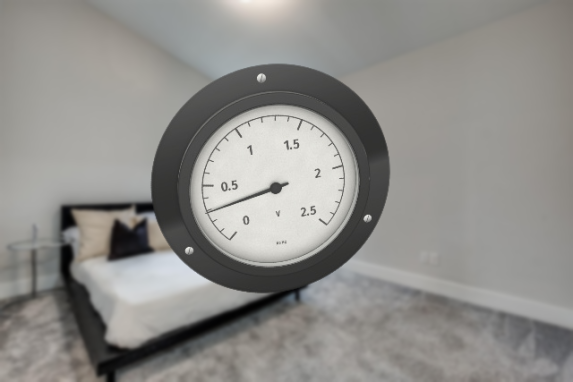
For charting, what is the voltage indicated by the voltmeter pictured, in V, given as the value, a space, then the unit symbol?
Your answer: 0.3 V
